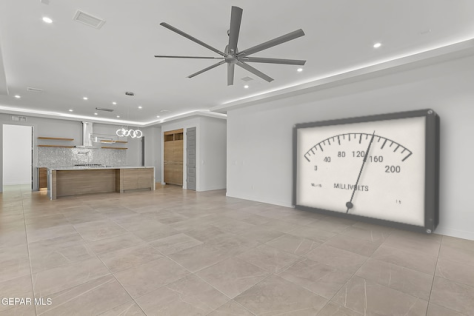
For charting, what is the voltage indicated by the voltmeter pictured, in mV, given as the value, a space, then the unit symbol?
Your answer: 140 mV
